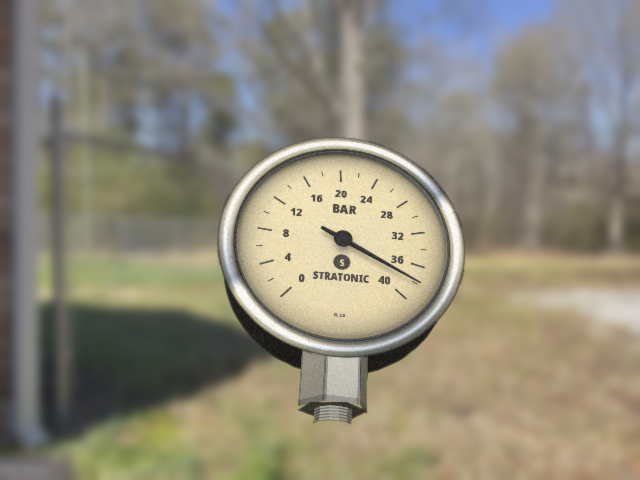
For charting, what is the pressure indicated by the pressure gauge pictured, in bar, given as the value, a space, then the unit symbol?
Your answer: 38 bar
